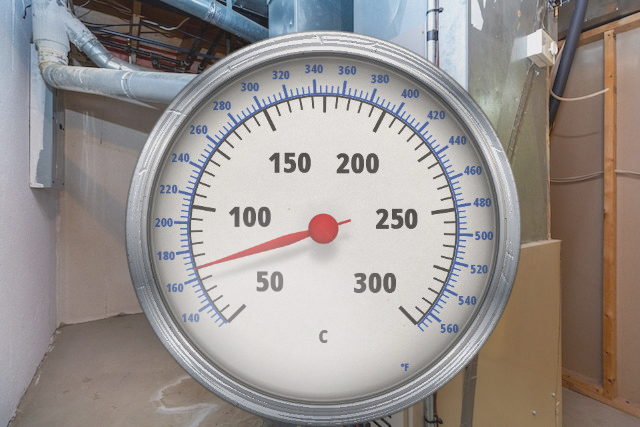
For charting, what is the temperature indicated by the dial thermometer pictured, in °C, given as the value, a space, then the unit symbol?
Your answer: 75 °C
